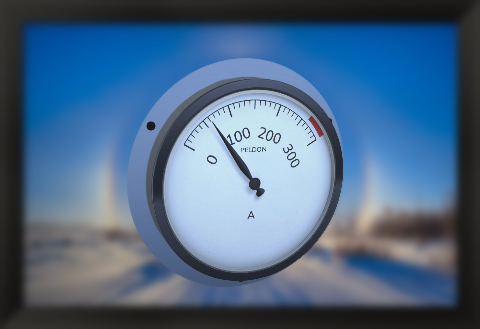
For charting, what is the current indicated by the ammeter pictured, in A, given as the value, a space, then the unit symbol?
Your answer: 60 A
